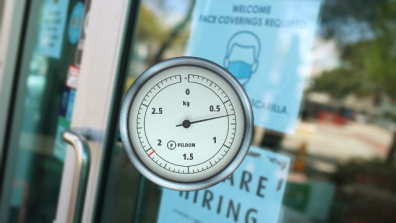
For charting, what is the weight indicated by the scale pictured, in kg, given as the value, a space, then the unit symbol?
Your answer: 0.65 kg
